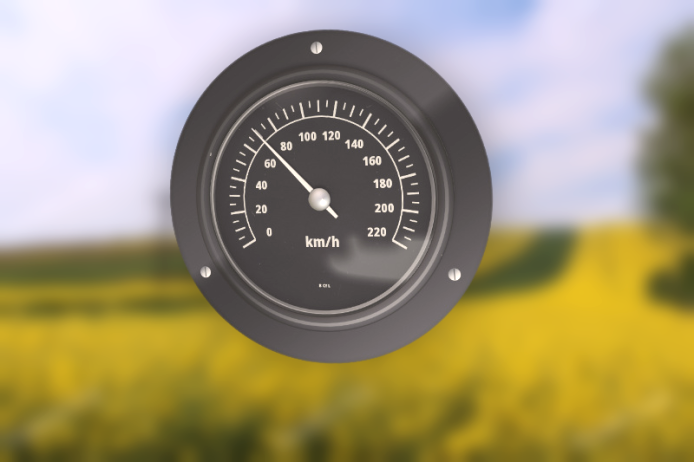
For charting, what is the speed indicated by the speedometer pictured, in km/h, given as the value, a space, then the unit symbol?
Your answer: 70 km/h
